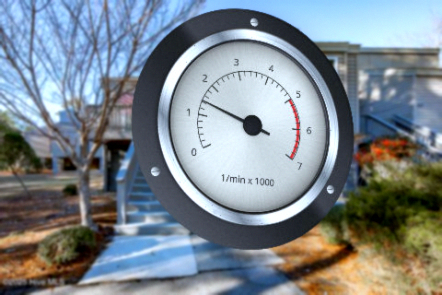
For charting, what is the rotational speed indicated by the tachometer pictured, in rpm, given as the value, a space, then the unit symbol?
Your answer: 1400 rpm
